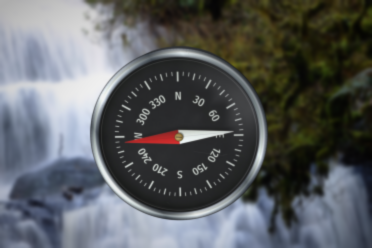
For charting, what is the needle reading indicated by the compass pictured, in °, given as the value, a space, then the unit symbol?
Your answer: 265 °
